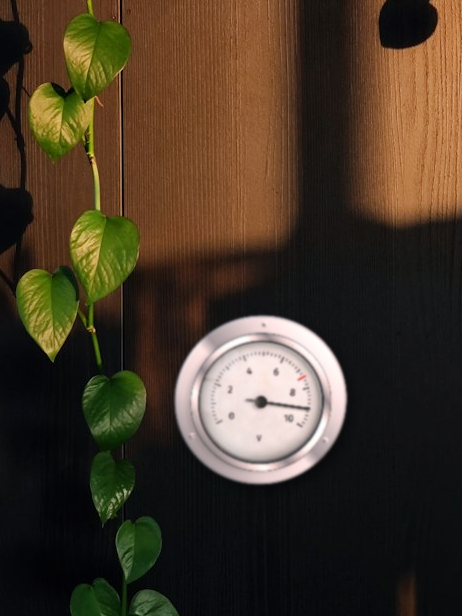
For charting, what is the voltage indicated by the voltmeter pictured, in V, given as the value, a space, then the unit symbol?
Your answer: 9 V
